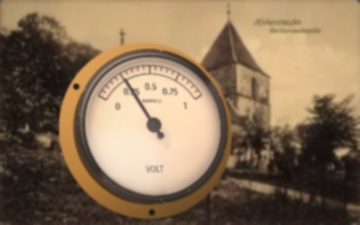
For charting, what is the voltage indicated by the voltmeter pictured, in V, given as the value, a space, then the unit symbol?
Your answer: 0.25 V
